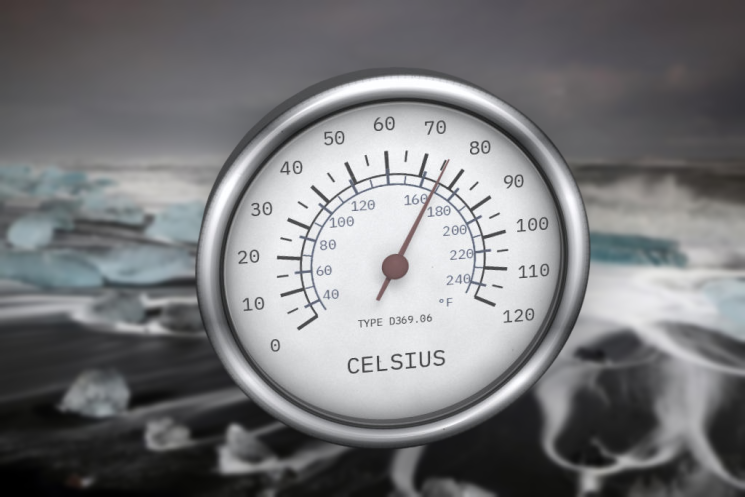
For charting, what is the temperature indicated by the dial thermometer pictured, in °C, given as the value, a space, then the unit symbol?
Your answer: 75 °C
